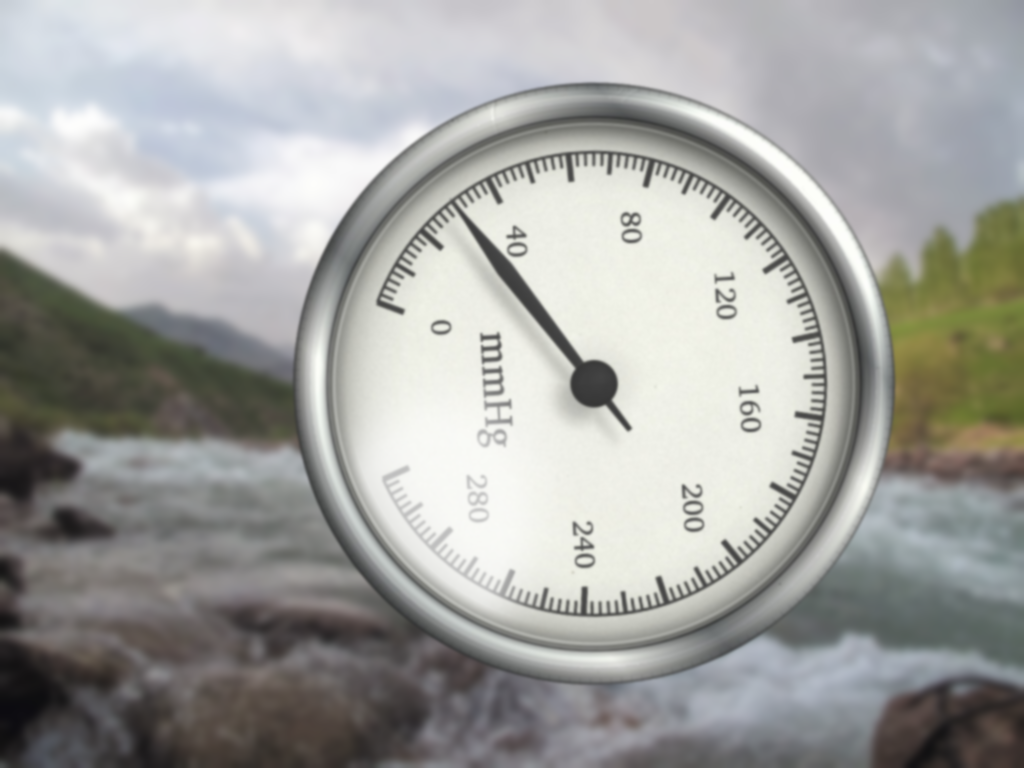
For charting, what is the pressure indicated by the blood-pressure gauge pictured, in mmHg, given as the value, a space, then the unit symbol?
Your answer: 30 mmHg
